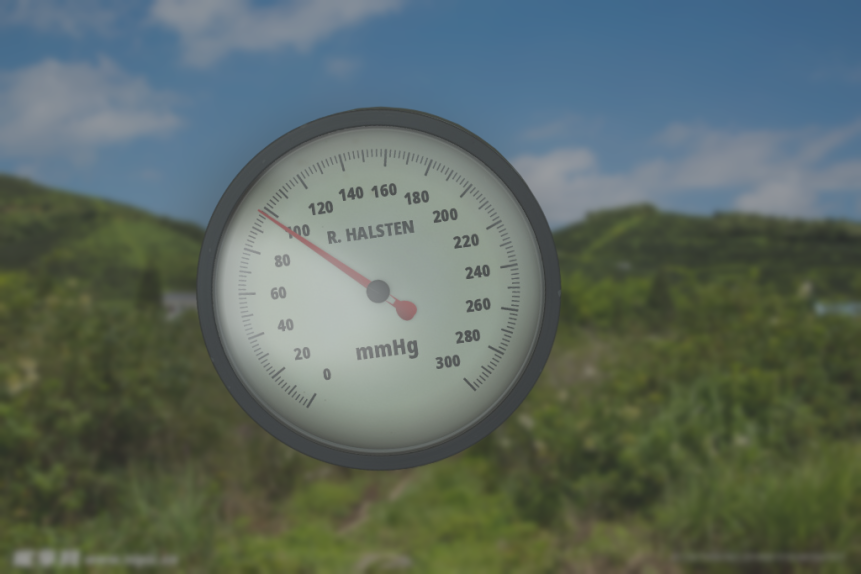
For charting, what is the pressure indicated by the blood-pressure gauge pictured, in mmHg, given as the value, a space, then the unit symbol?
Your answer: 98 mmHg
